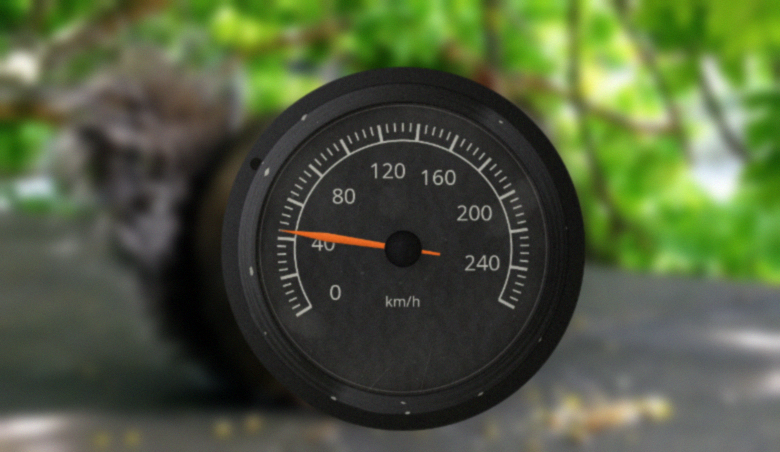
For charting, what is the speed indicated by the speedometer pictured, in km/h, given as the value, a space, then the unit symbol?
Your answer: 44 km/h
